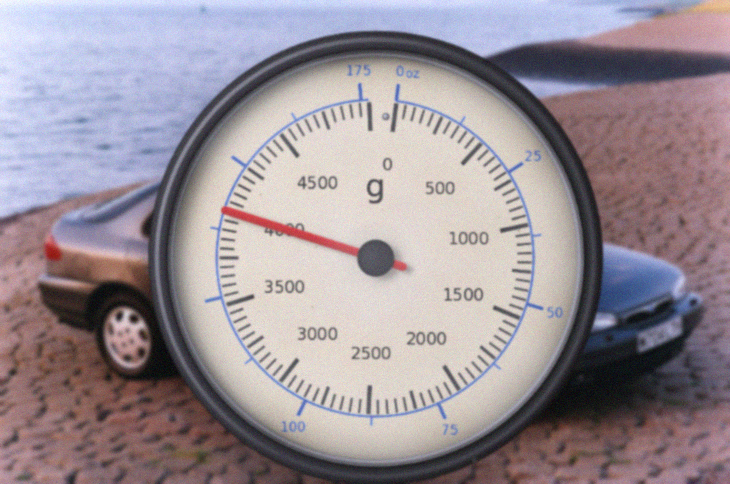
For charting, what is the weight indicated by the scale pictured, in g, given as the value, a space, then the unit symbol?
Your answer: 4000 g
